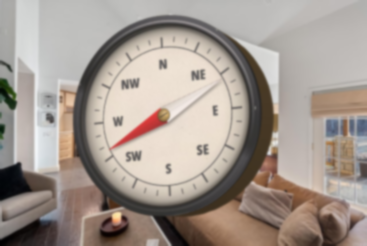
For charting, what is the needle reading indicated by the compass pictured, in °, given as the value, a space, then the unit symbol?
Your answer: 245 °
